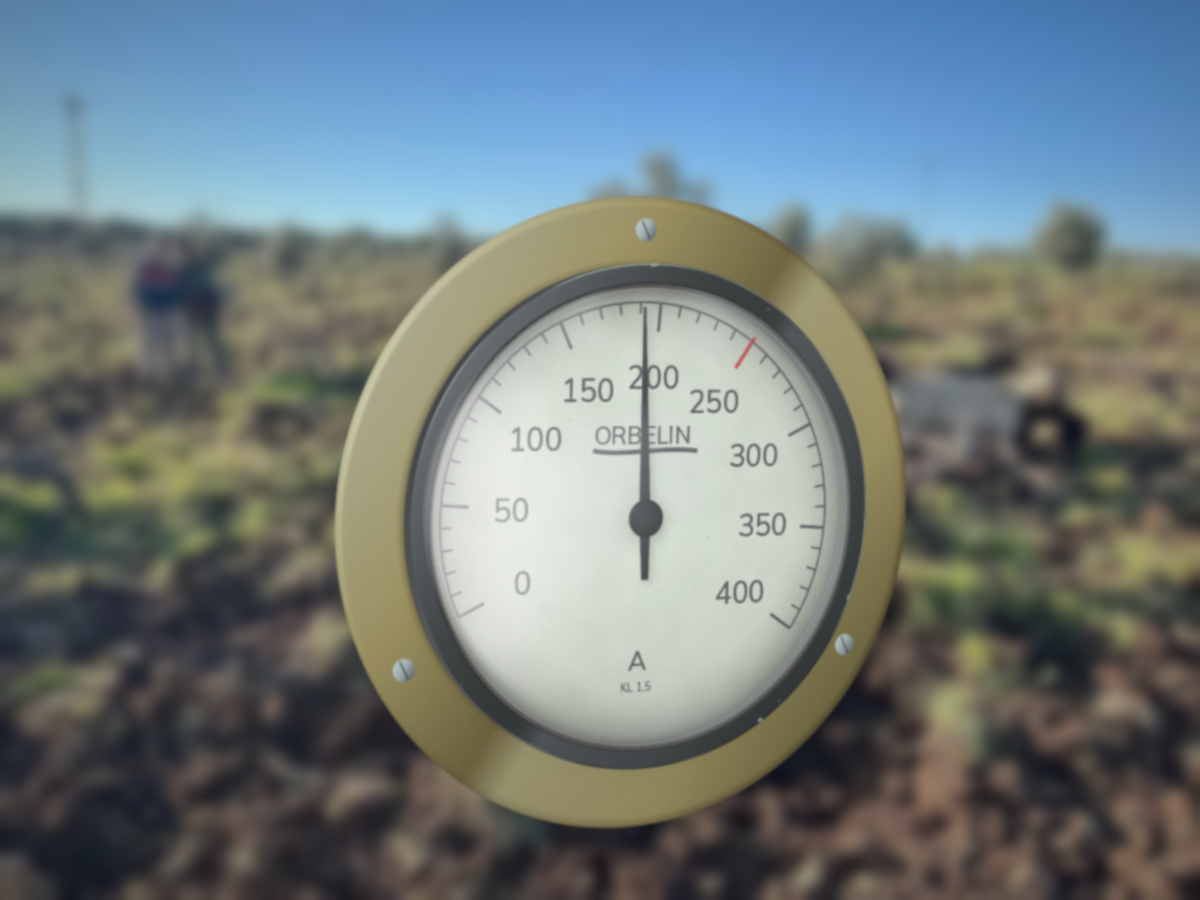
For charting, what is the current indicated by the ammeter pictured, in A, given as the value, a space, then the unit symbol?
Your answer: 190 A
